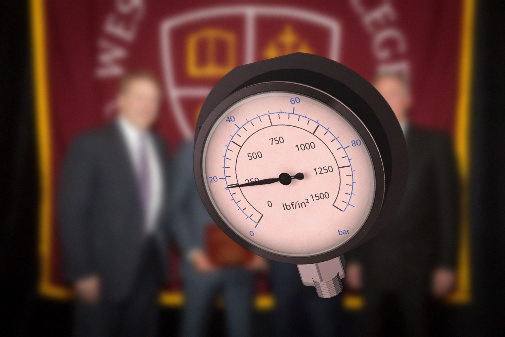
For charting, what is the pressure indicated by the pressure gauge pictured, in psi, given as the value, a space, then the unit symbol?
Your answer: 250 psi
